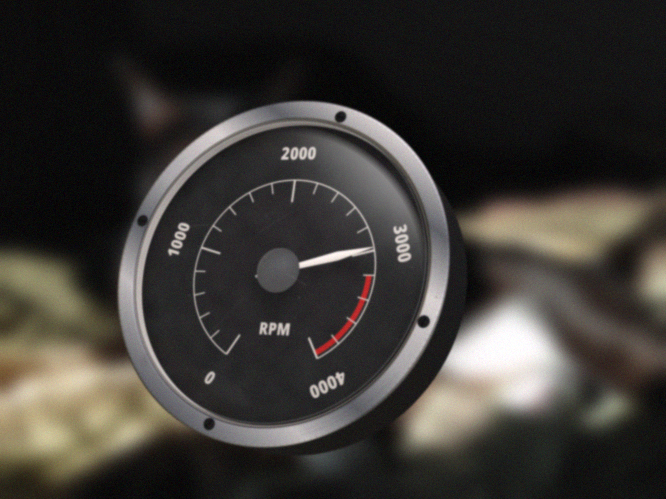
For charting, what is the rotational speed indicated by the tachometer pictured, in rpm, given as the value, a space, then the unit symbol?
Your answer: 3000 rpm
